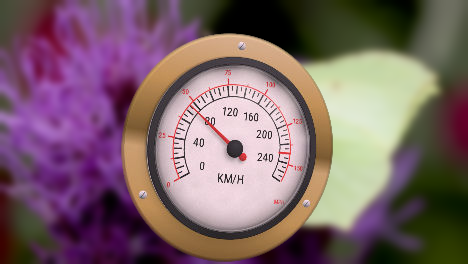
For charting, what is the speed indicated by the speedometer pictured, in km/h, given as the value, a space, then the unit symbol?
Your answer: 75 km/h
